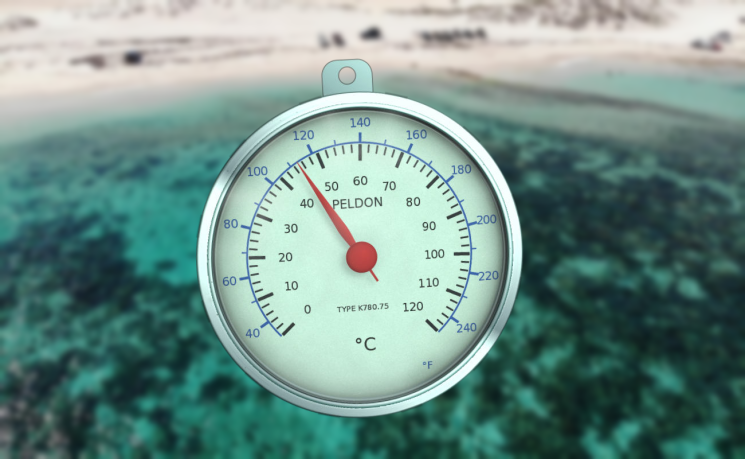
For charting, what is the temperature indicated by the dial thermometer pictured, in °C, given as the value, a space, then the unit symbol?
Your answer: 45 °C
